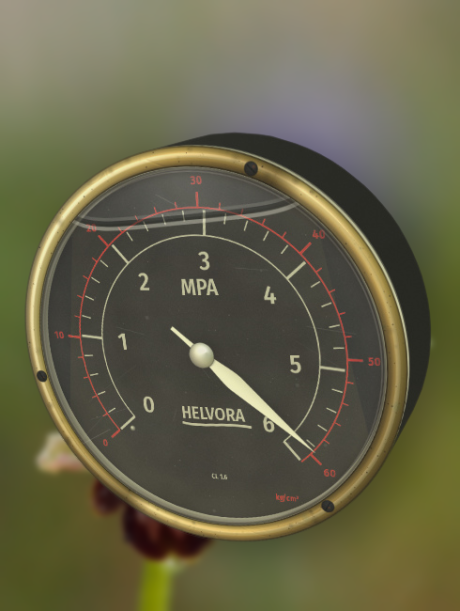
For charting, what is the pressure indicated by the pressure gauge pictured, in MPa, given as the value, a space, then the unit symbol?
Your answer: 5.8 MPa
